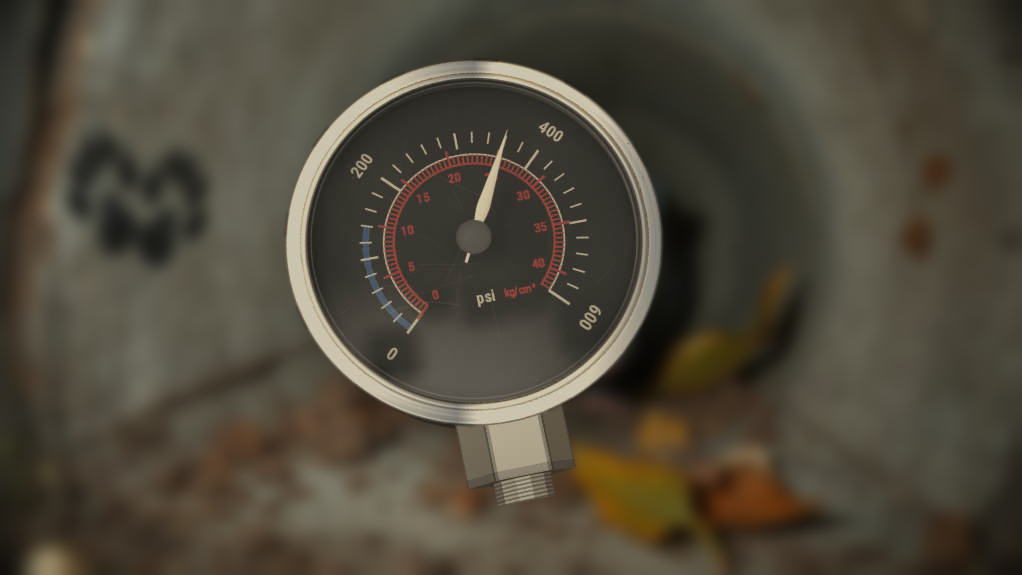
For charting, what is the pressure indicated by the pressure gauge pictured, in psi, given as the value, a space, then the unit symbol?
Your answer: 360 psi
